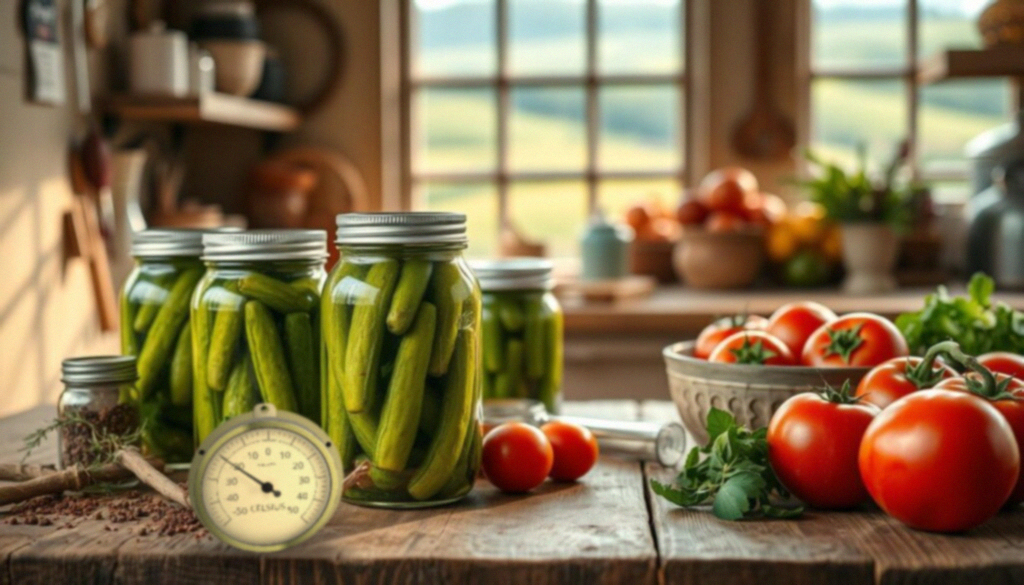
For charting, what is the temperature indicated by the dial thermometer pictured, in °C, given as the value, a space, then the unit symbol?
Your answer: -20 °C
